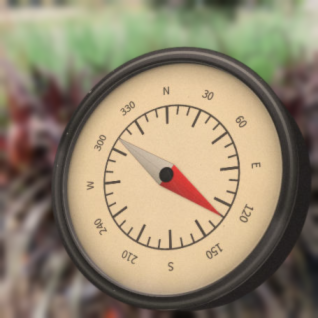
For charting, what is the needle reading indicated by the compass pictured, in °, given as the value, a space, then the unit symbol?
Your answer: 130 °
